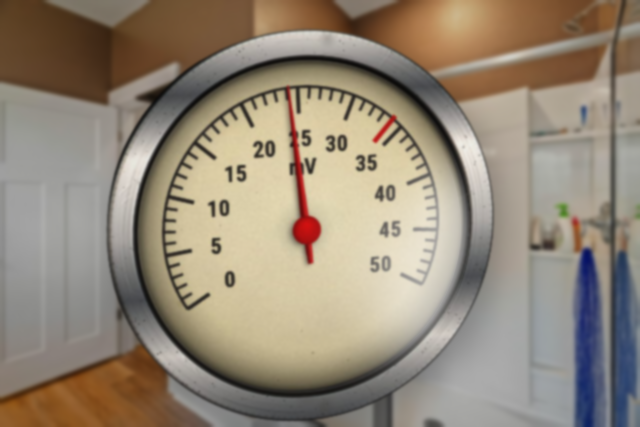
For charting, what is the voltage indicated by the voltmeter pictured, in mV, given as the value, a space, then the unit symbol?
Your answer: 24 mV
